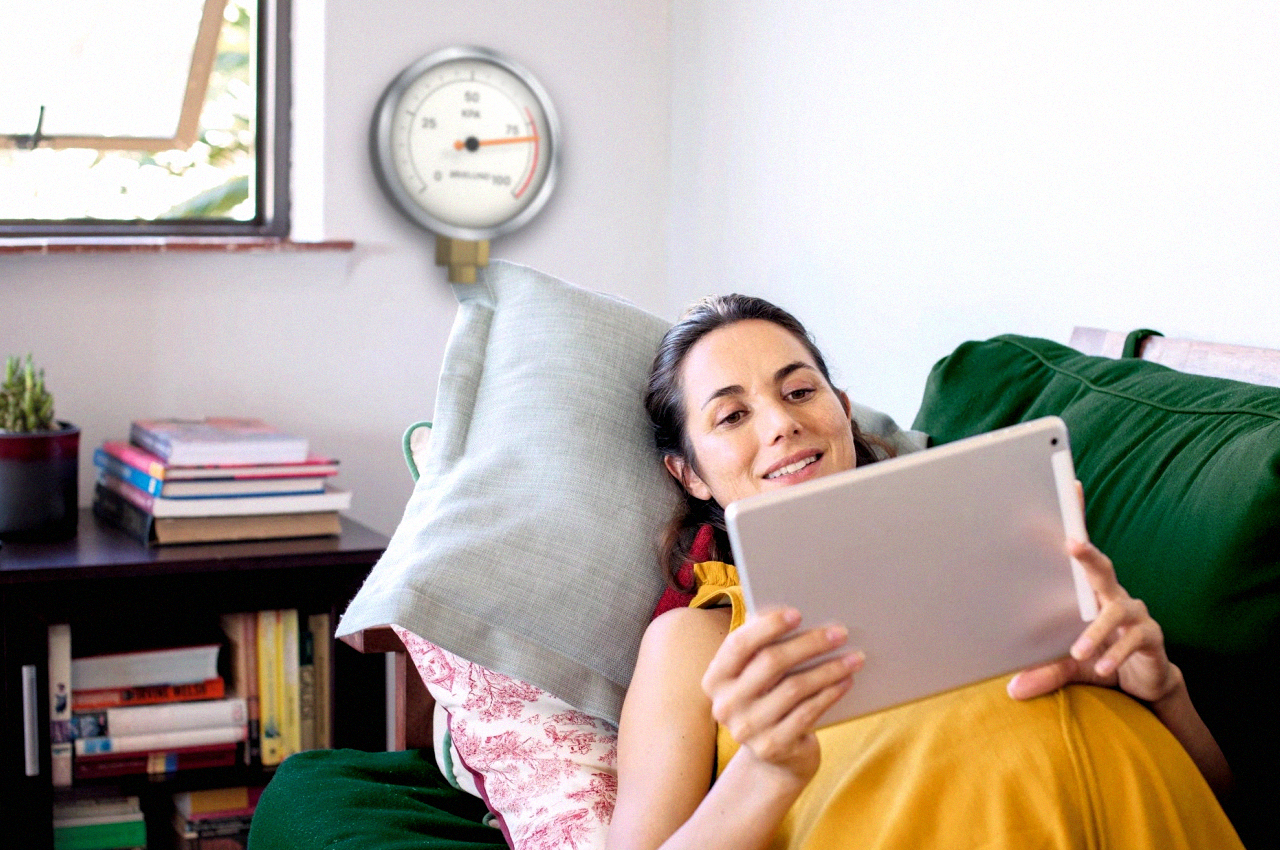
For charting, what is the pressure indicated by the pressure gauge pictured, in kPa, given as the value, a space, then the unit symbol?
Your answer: 80 kPa
